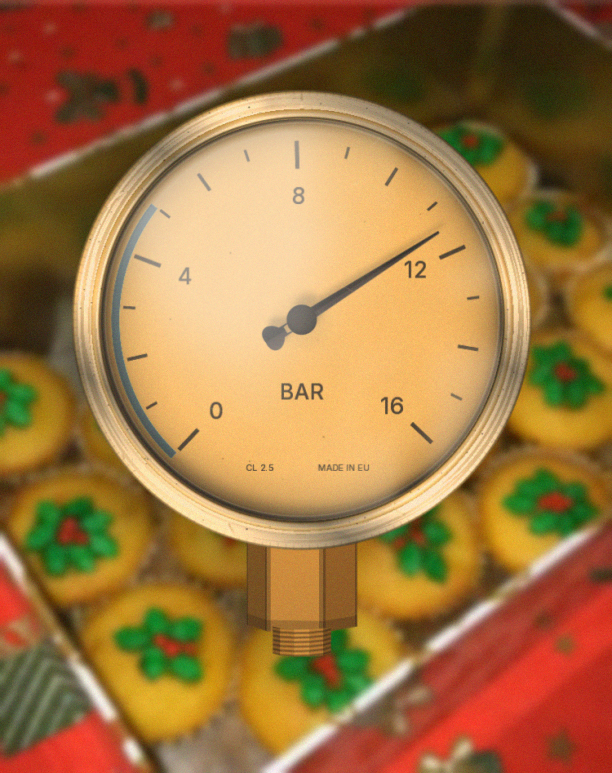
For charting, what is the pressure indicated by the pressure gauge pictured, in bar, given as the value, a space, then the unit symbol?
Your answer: 11.5 bar
